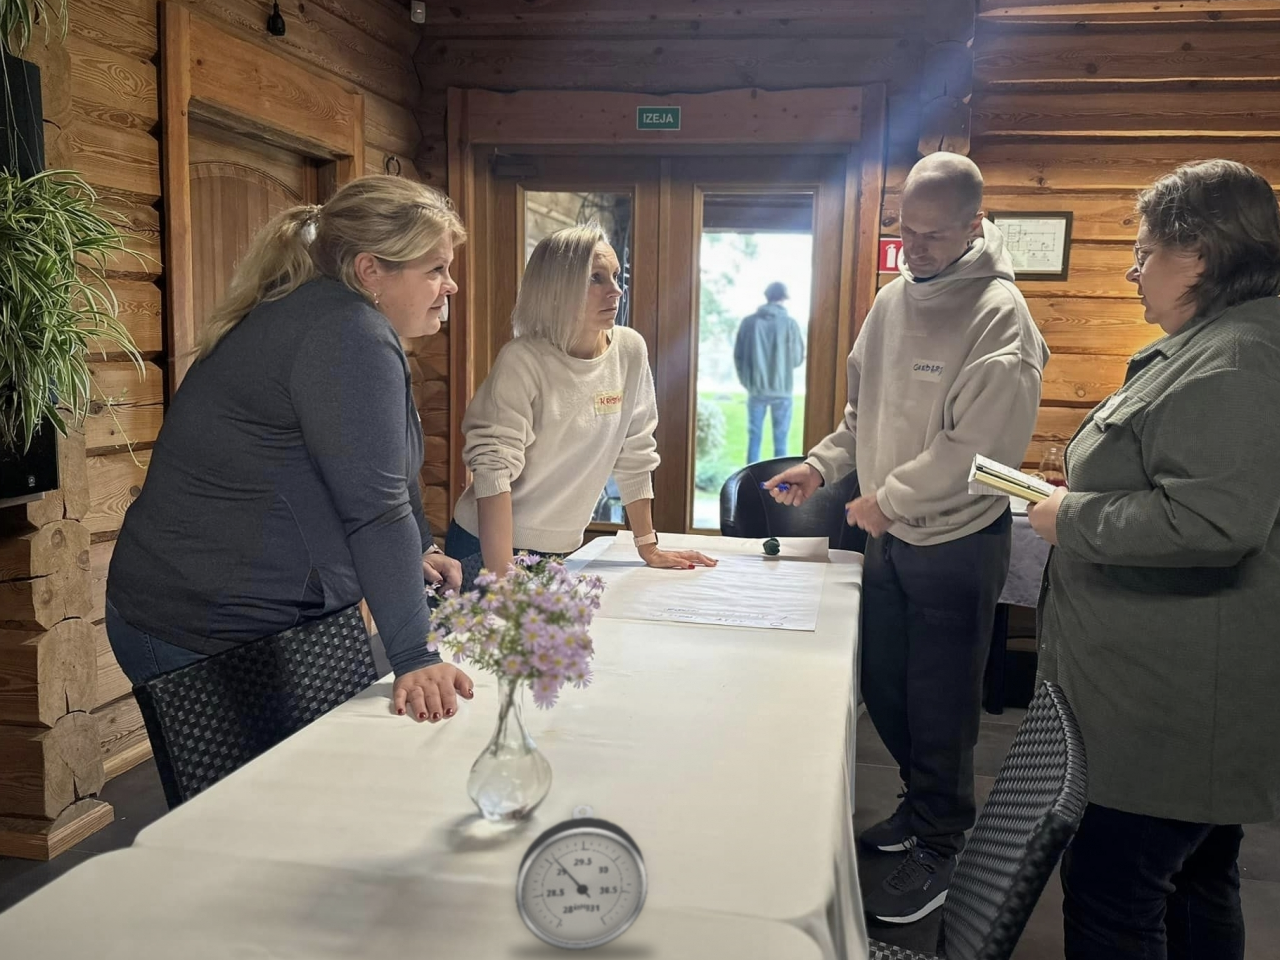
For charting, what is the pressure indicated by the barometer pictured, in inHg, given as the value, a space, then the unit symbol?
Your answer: 29.1 inHg
